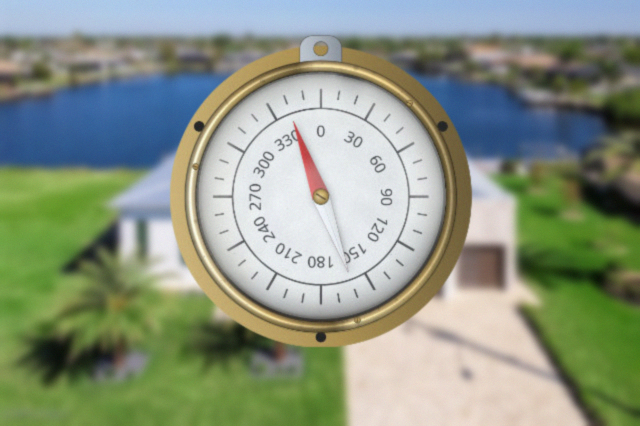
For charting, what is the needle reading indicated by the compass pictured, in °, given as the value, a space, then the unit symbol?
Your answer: 340 °
